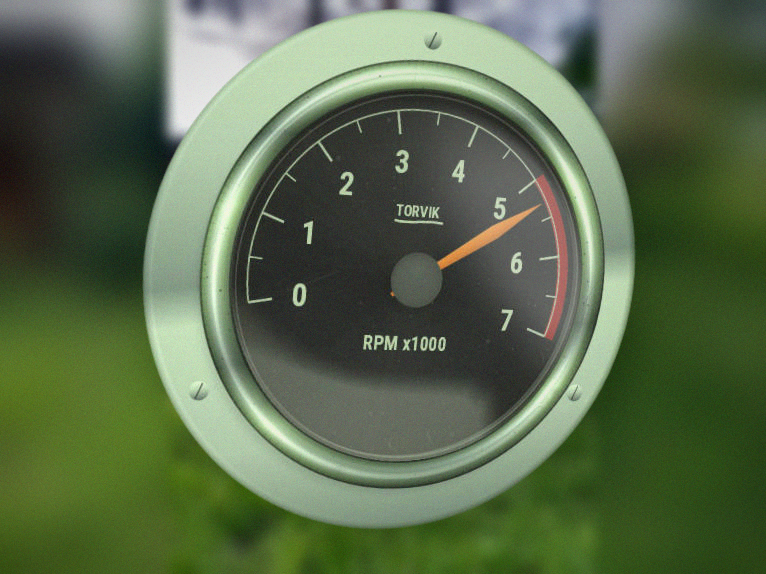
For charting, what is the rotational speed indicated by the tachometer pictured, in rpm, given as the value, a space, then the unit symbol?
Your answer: 5250 rpm
